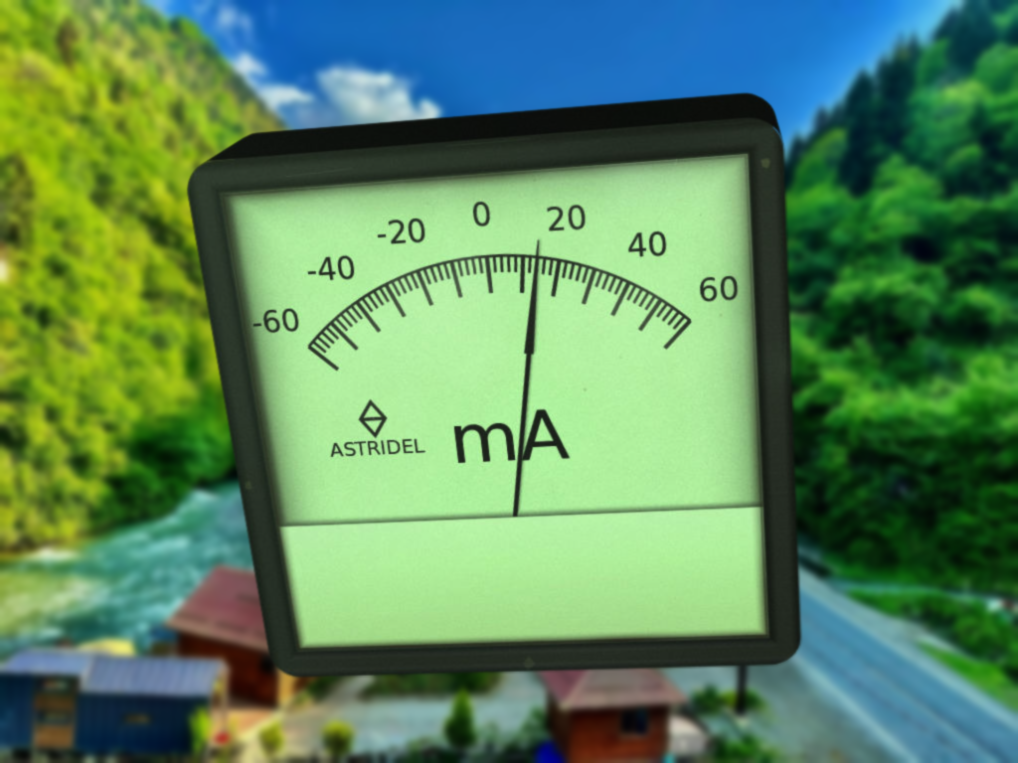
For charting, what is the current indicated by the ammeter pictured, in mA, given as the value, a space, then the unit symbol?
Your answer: 14 mA
